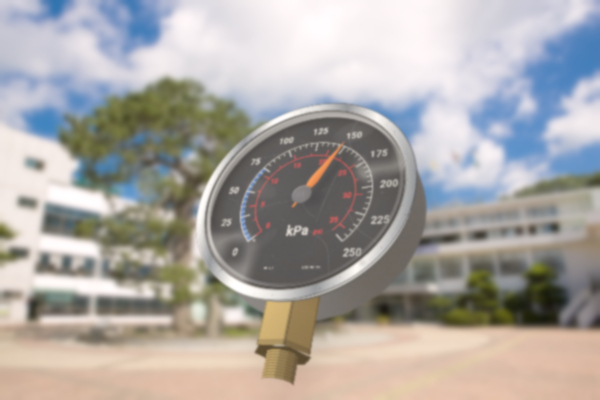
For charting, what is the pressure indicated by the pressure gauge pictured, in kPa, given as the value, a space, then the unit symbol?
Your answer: 150 kPa
